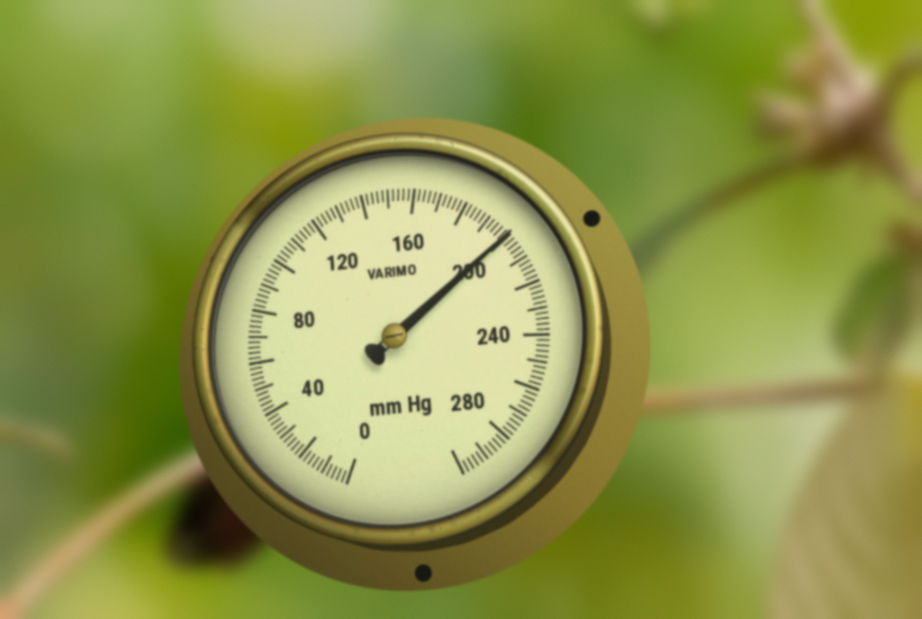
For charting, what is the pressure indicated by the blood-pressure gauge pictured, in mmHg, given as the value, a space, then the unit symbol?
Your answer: 200 mmHg
